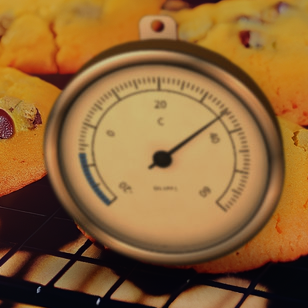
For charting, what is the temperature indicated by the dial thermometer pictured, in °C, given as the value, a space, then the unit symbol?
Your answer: 35 °C
